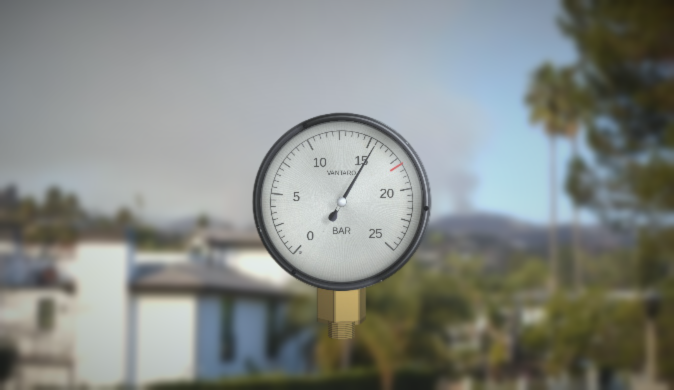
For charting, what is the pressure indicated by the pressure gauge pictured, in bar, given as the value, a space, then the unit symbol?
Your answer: 15.5 bar
